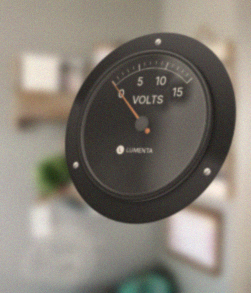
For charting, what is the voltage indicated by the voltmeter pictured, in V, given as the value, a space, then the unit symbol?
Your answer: 0 V
